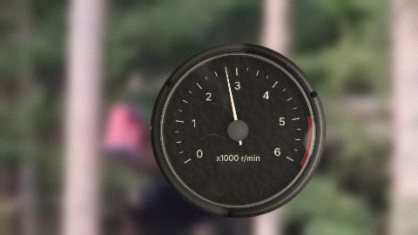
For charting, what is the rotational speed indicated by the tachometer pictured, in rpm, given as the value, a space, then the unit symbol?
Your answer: 2750 rpm
